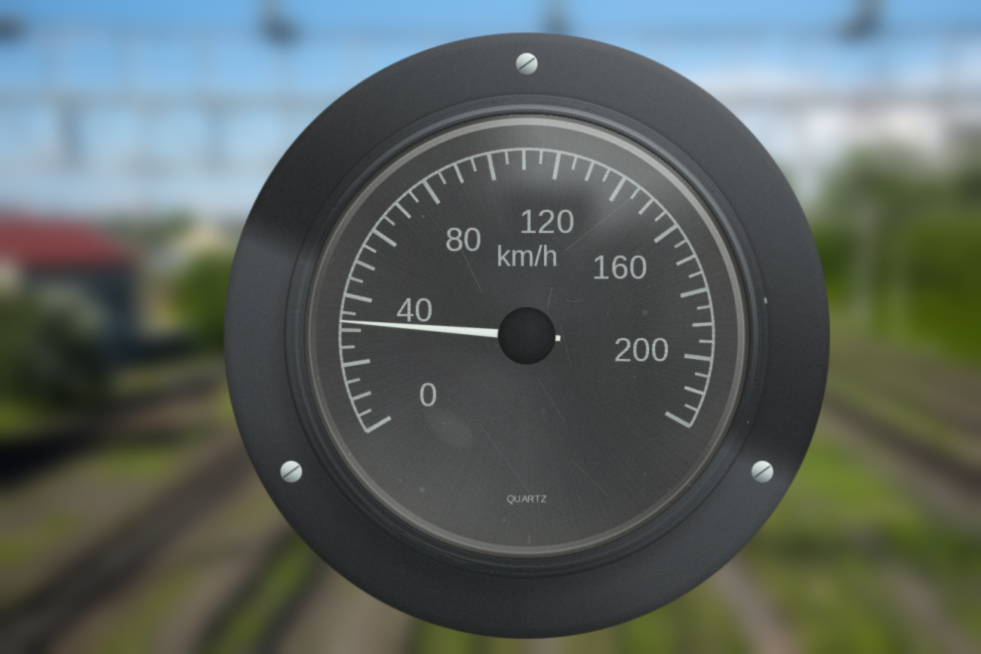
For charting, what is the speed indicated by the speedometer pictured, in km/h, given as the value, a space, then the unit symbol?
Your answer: 32.5 km/h
